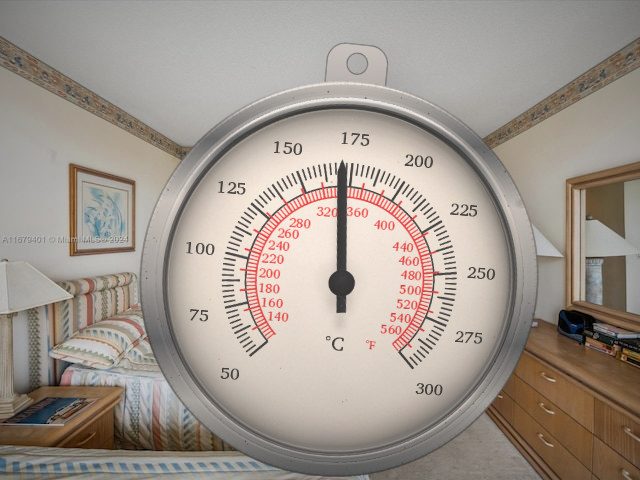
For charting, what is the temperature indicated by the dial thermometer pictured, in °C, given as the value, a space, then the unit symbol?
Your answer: 170 °C
